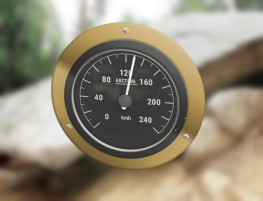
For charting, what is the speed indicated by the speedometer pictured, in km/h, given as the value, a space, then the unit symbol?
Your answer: 130 km/h
